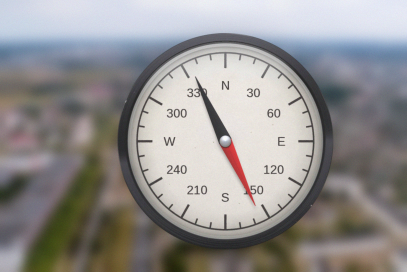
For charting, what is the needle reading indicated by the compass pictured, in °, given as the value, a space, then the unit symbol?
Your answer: 155 °
